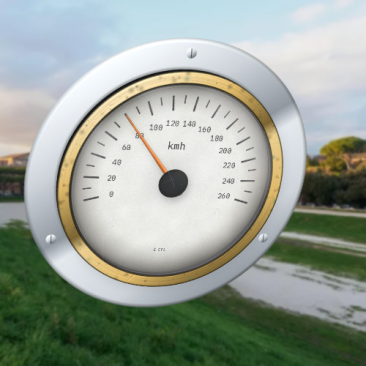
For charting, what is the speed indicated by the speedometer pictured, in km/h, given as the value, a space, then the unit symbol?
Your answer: 80 km/h
